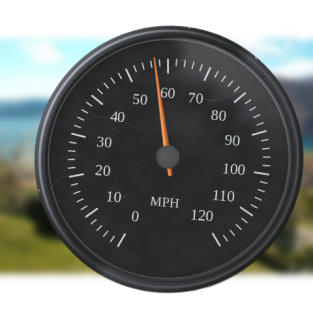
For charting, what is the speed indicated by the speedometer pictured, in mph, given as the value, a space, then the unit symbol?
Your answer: 57 mph
